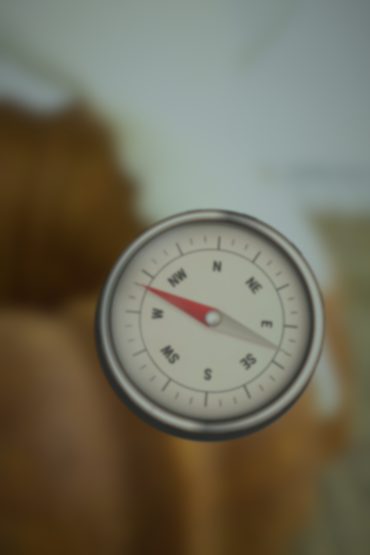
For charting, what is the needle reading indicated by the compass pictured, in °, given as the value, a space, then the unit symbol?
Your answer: 290 °
